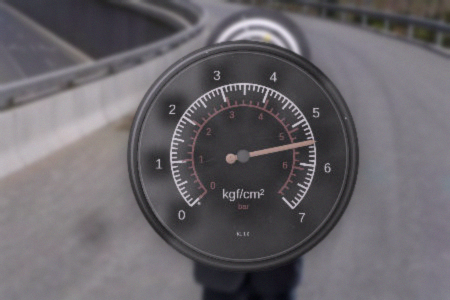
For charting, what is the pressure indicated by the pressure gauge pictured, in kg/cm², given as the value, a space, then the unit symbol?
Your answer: 5.5 kg/cm²
